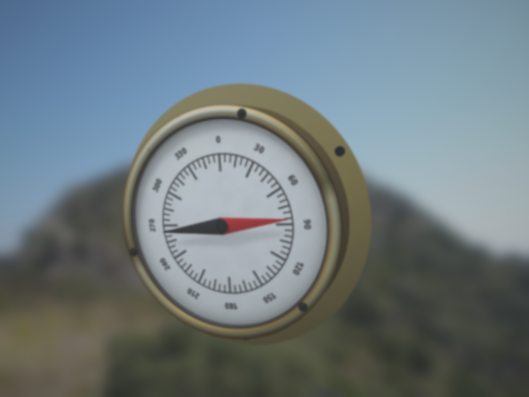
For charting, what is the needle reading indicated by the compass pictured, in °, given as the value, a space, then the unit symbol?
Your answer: 85 °
